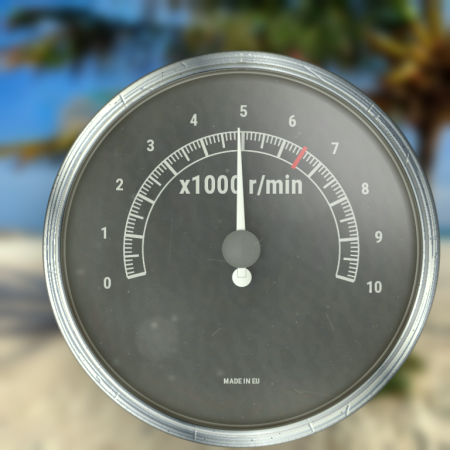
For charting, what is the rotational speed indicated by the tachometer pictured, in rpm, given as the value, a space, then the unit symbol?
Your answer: 4900 rpm
